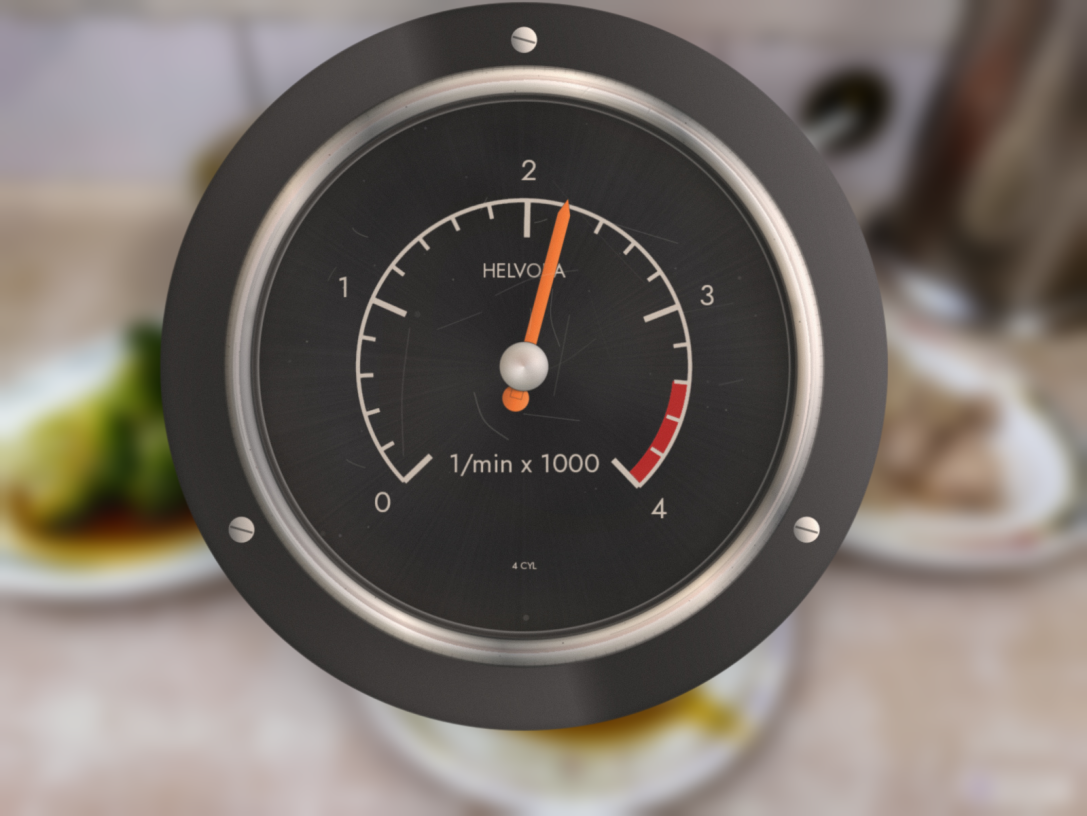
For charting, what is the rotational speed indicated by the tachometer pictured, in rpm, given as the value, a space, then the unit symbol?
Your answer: 2200 rpm
